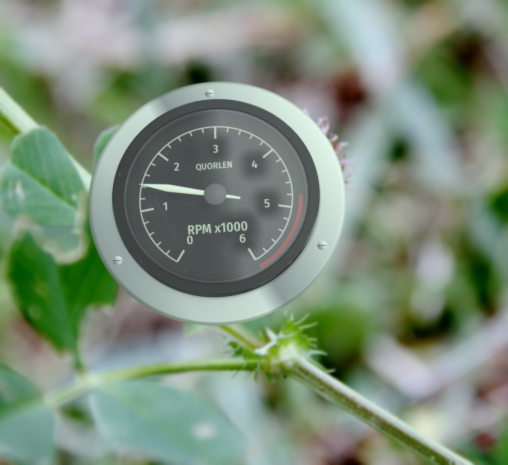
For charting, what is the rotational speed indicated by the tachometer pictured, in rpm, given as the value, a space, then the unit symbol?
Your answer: 1400 rpm
